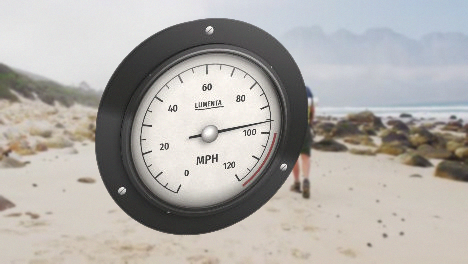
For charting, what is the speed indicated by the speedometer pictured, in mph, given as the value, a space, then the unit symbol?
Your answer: 95 mph
